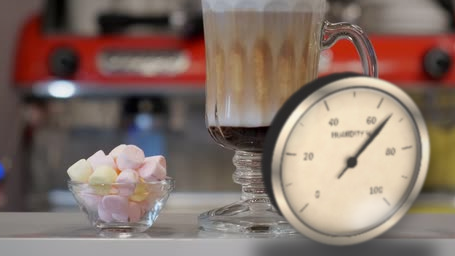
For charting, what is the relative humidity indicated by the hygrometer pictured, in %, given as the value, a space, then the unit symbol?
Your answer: 65 %
